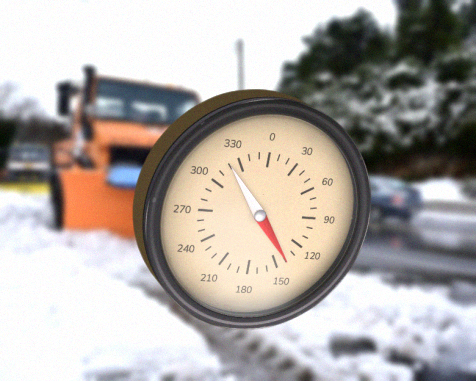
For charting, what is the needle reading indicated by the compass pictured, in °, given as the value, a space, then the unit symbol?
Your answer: 140 °
